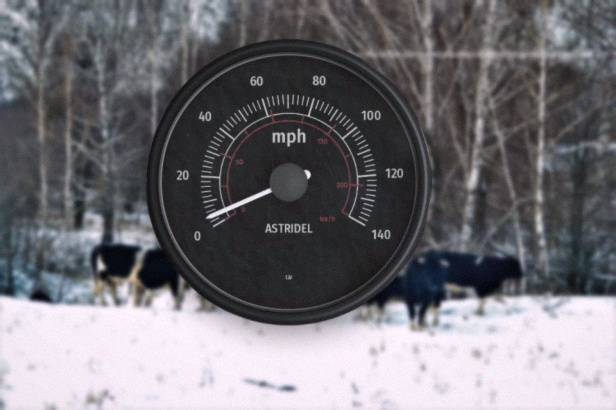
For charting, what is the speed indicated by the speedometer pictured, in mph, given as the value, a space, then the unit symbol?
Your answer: 4 mph
